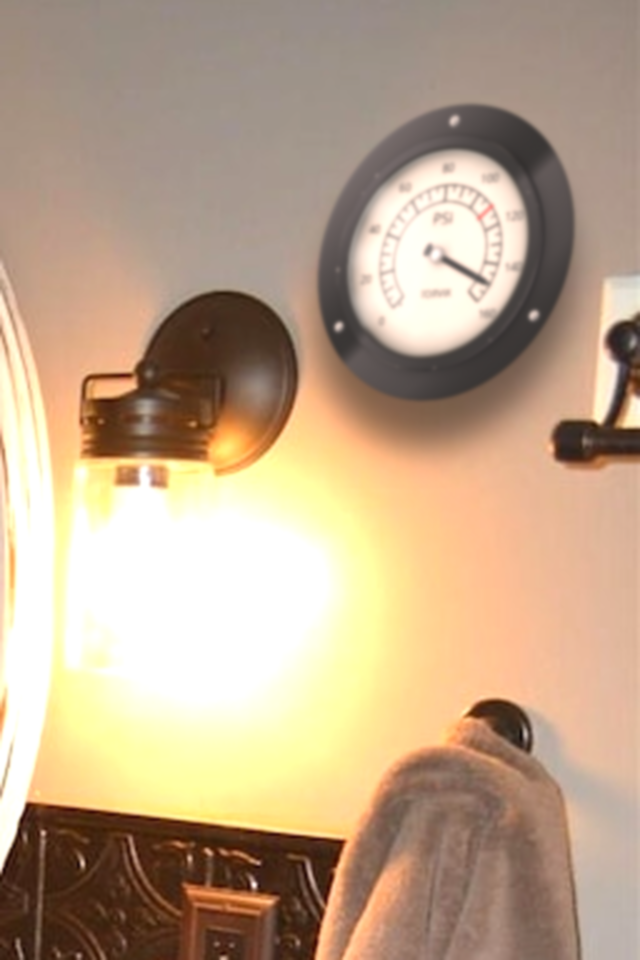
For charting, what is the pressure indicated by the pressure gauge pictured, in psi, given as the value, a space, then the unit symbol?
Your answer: 150 psi
